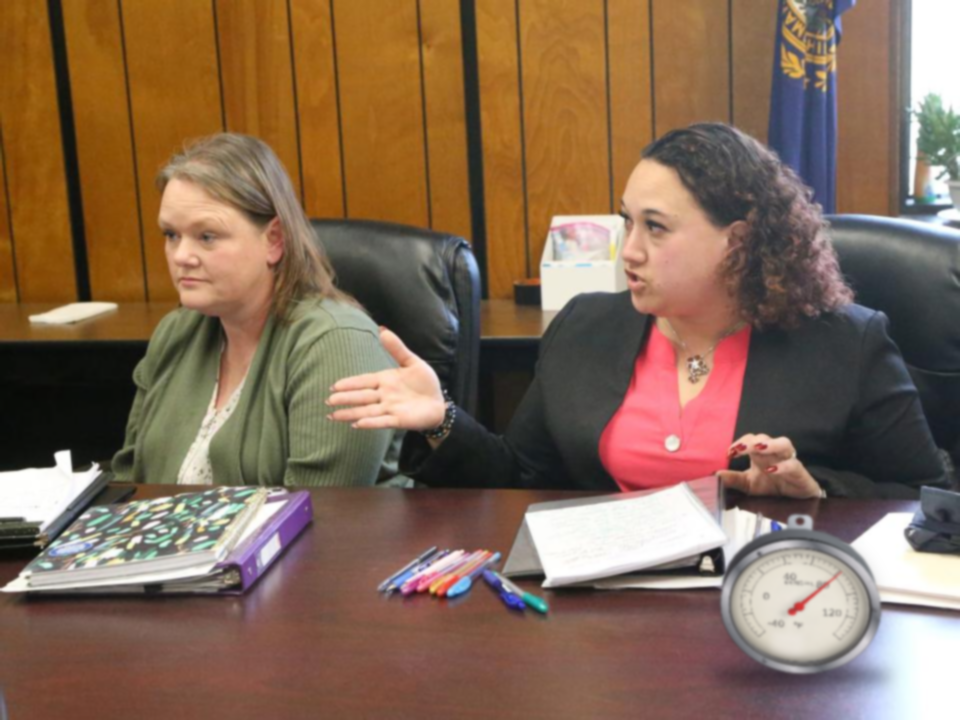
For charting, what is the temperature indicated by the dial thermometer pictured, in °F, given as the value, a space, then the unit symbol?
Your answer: 80 °F
